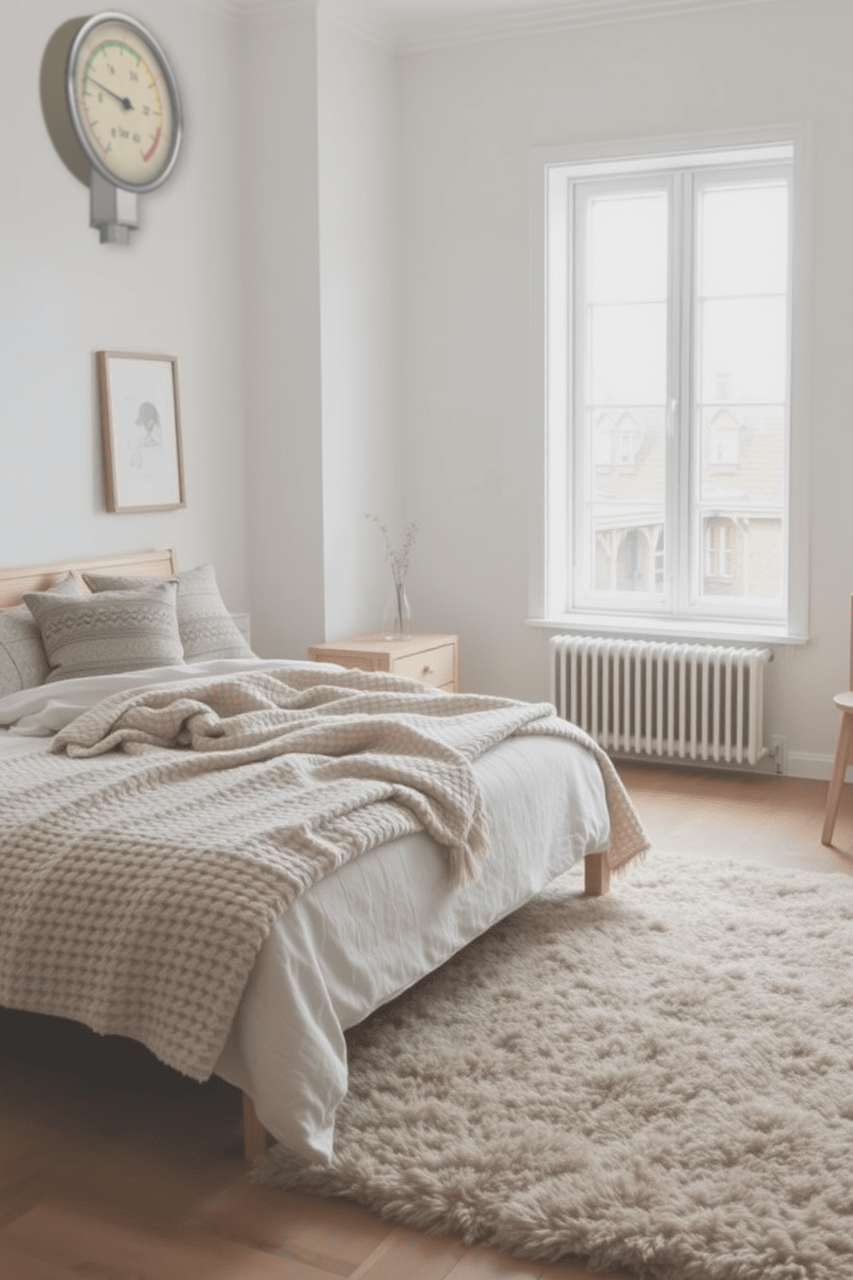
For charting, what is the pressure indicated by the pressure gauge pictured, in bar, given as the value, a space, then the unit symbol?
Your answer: 10 bar
